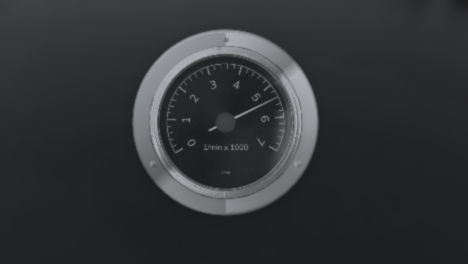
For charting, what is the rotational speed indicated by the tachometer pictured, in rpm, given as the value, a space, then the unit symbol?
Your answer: 5400 rpm
